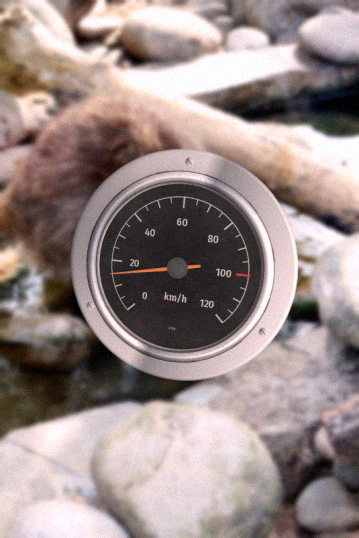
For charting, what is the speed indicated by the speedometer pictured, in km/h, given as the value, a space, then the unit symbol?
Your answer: 15 km/h
